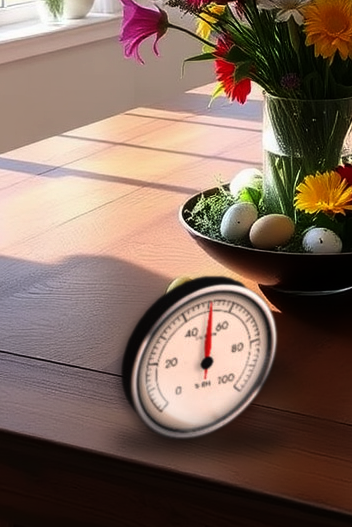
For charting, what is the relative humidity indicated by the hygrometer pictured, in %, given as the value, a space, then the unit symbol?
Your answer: 50 %
